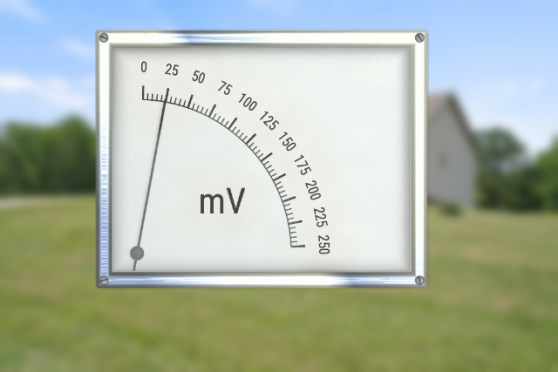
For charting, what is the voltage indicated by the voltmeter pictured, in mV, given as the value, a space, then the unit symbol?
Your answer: 25 mV
